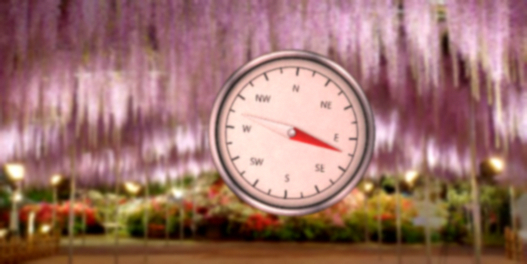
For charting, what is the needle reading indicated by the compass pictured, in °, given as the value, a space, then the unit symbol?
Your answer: 105 °
